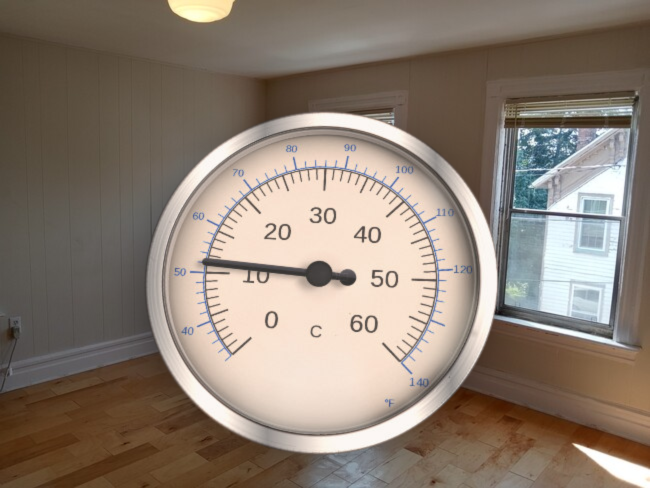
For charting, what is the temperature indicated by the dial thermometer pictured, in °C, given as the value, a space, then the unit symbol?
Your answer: 11 °C
